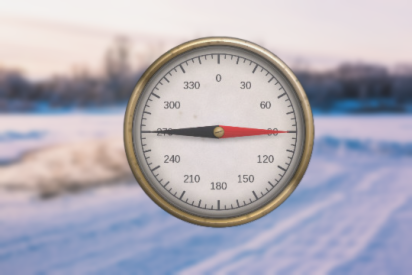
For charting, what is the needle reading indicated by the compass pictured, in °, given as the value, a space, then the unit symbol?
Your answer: 90 °
